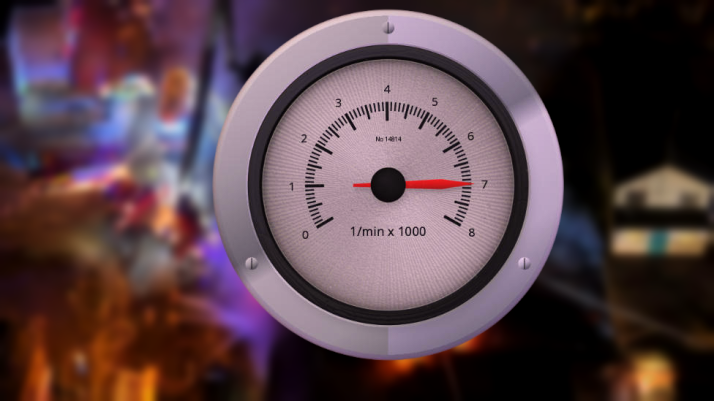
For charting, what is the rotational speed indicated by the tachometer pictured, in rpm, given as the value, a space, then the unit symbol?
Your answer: 7000 rpm
